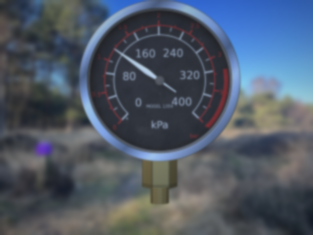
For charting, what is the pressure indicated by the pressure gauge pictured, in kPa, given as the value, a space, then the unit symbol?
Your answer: 120 kPa
